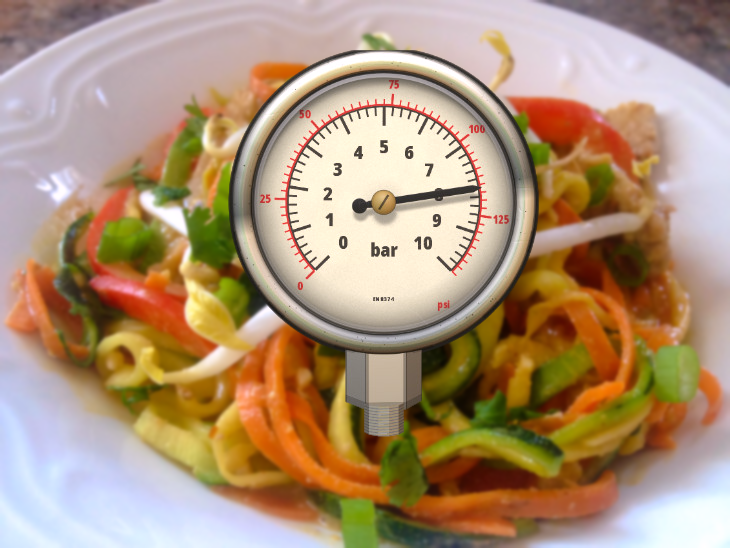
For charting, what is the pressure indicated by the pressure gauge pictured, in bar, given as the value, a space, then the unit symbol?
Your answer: 8 bar
